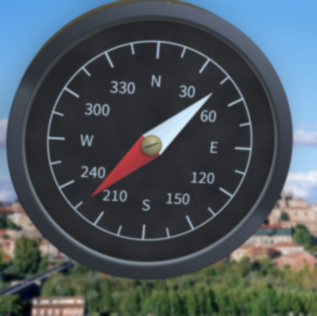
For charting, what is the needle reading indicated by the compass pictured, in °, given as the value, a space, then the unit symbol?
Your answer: 225 °
